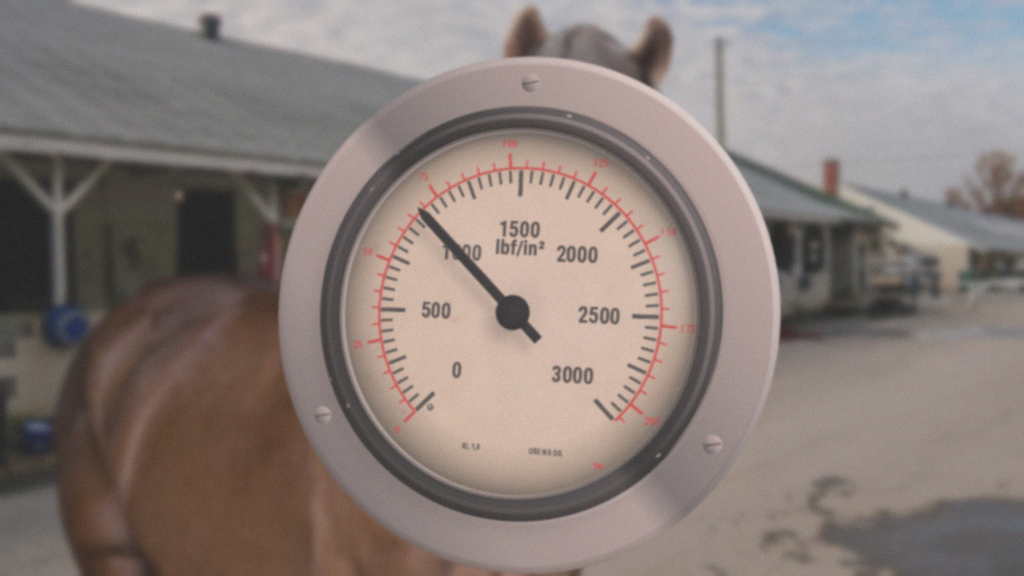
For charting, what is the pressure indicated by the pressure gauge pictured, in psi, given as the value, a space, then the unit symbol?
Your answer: 1000 psi
